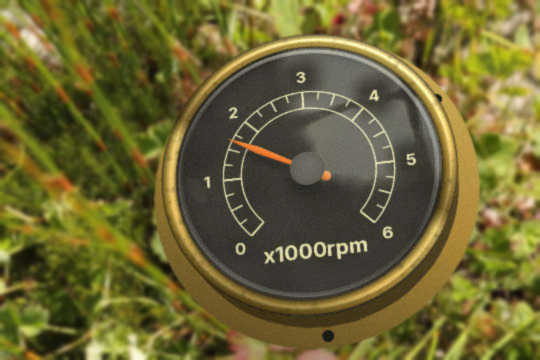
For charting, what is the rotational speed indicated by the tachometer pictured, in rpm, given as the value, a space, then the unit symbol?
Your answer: 1625 rpm
